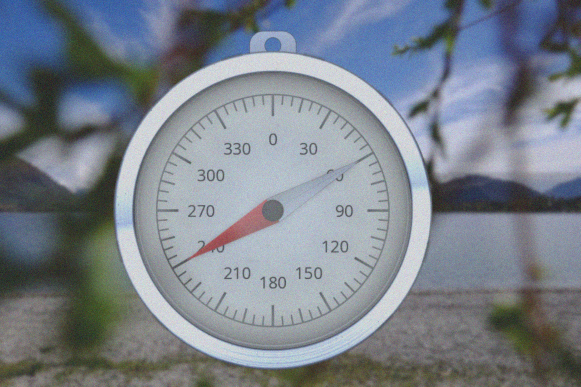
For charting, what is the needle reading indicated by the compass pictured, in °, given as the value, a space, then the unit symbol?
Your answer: 240 °
